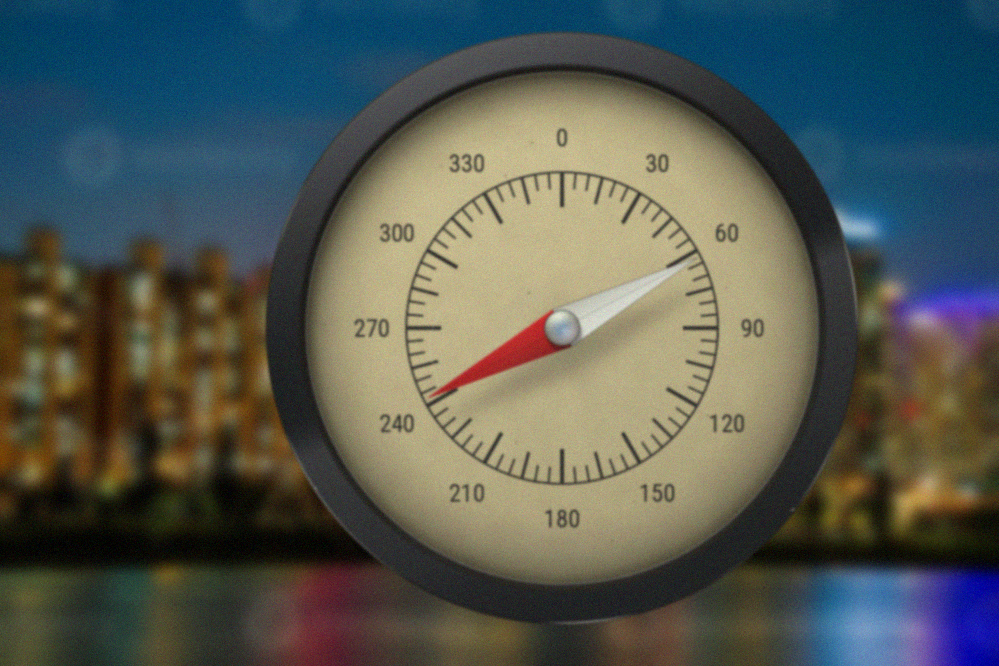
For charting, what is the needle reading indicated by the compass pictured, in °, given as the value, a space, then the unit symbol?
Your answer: 242.5 °
